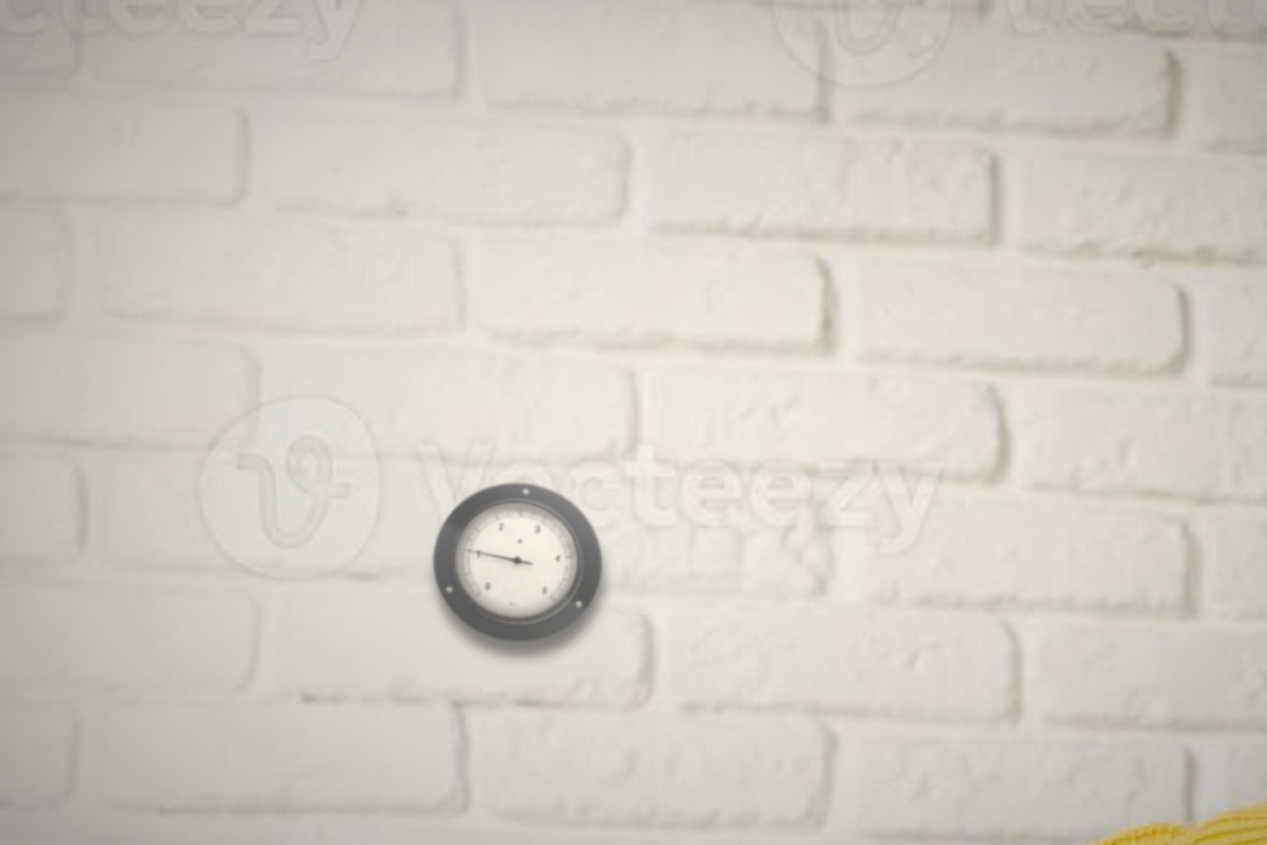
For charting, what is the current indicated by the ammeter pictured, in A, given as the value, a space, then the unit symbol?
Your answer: 1 A
